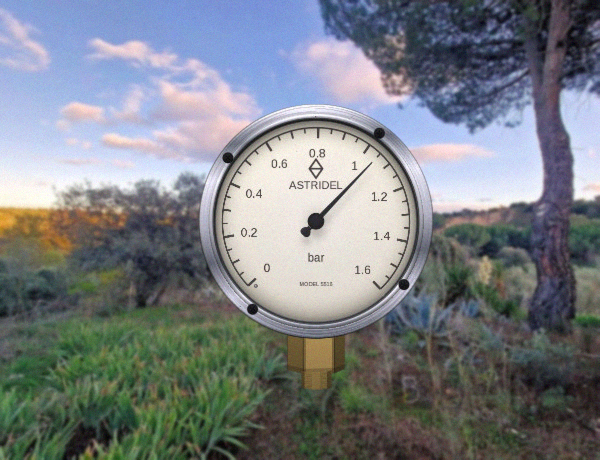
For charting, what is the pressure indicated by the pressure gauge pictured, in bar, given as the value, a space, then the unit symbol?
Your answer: 1.05 bar
